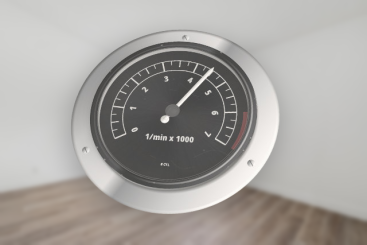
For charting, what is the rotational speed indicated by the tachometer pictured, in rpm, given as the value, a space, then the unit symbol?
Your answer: 4500 rpm
